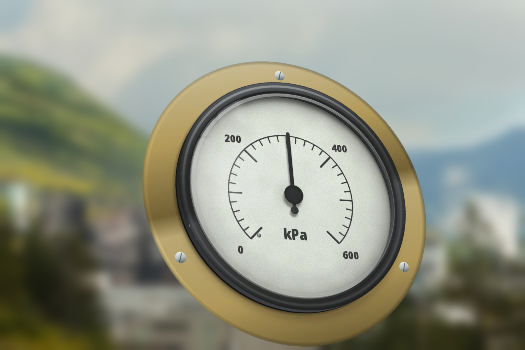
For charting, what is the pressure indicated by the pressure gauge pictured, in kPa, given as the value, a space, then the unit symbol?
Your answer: 300 kPa
